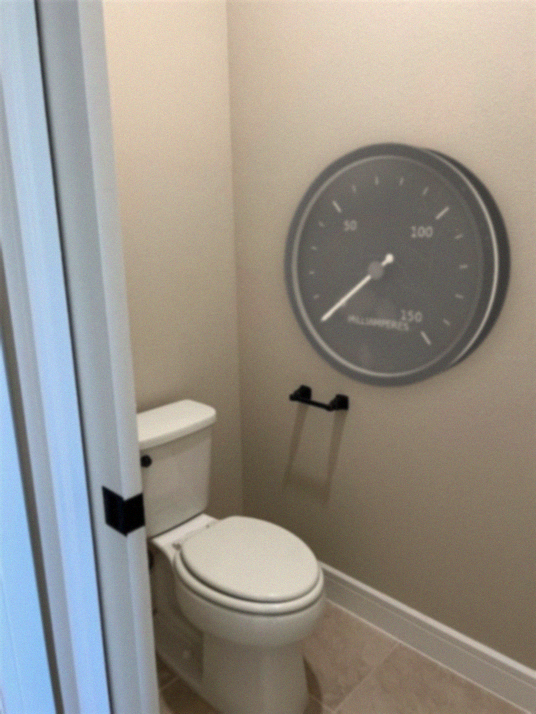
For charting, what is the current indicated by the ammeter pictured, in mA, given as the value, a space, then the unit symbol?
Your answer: 0 mA
